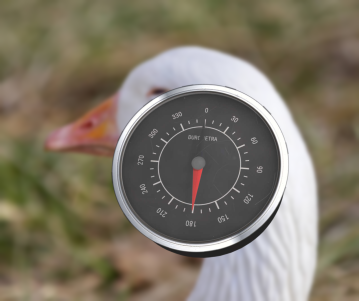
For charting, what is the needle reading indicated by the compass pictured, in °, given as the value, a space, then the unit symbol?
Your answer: 180 °
